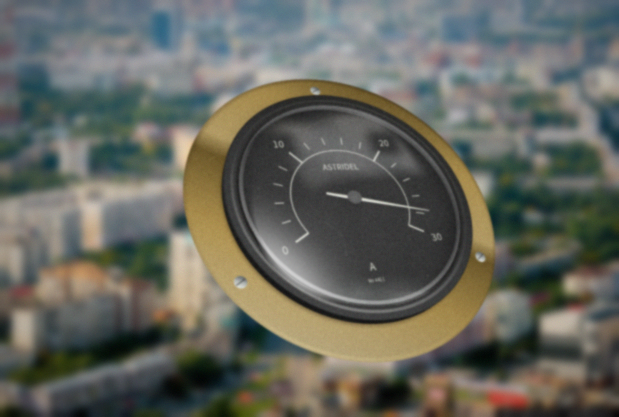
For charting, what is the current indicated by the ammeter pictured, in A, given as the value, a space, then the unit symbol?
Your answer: 28 A
